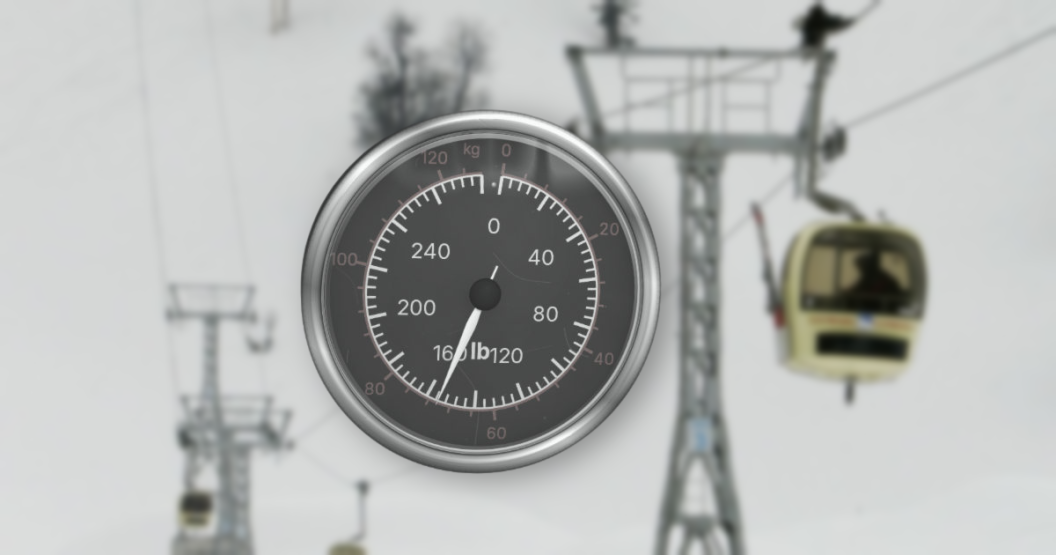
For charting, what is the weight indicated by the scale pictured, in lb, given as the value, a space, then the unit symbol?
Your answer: 156 lb
